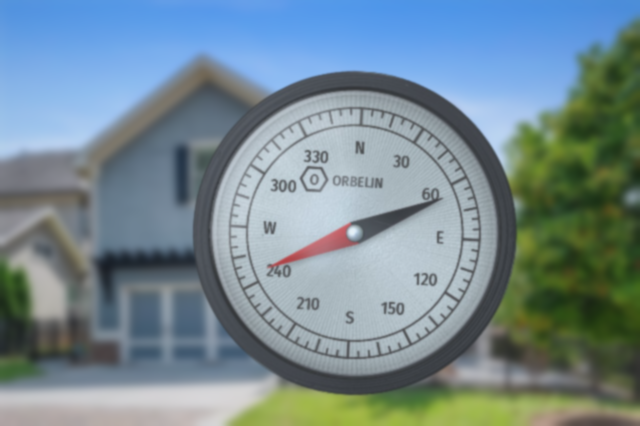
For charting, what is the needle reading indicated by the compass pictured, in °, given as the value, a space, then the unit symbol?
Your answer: 245 °
